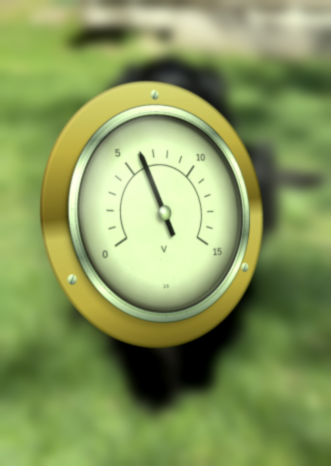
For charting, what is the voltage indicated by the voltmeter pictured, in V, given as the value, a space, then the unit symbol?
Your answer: 6 V
